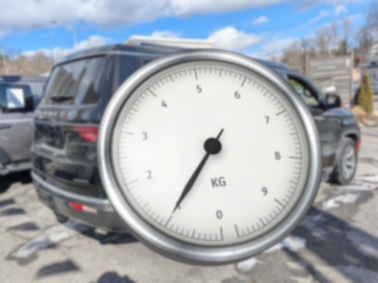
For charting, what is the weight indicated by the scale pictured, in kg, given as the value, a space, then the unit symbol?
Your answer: 1 kg
